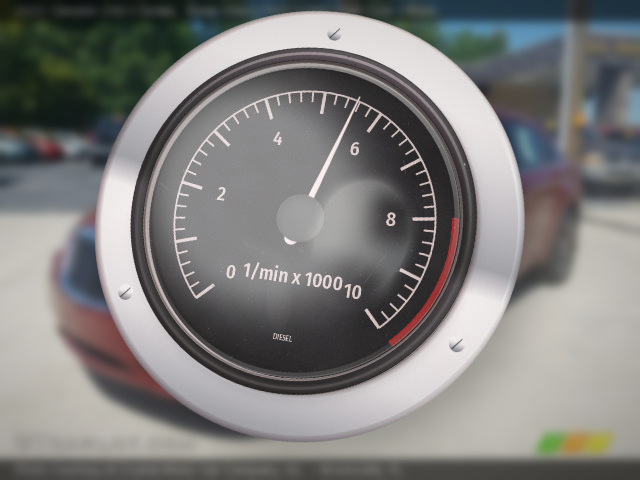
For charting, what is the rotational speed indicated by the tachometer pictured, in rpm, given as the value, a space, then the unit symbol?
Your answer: 5600 rpm
